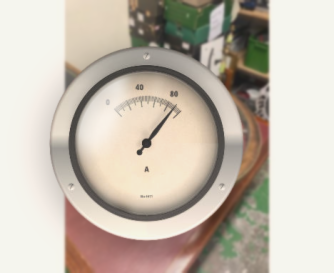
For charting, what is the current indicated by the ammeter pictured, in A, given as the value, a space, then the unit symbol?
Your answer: 90 A
